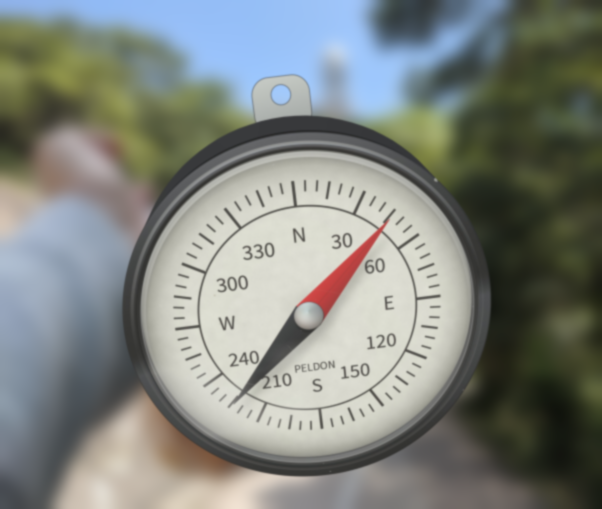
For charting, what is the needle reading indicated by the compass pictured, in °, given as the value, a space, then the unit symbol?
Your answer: 45 °
